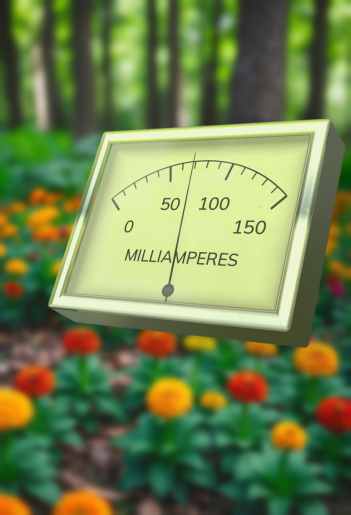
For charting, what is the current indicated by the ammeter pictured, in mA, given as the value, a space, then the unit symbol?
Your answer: 70 mA
